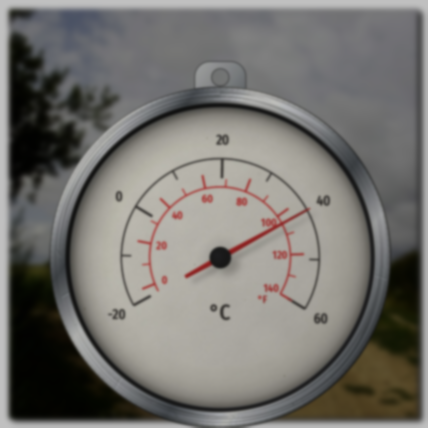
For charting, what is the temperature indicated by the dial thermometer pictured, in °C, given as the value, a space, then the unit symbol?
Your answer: 40 °C
